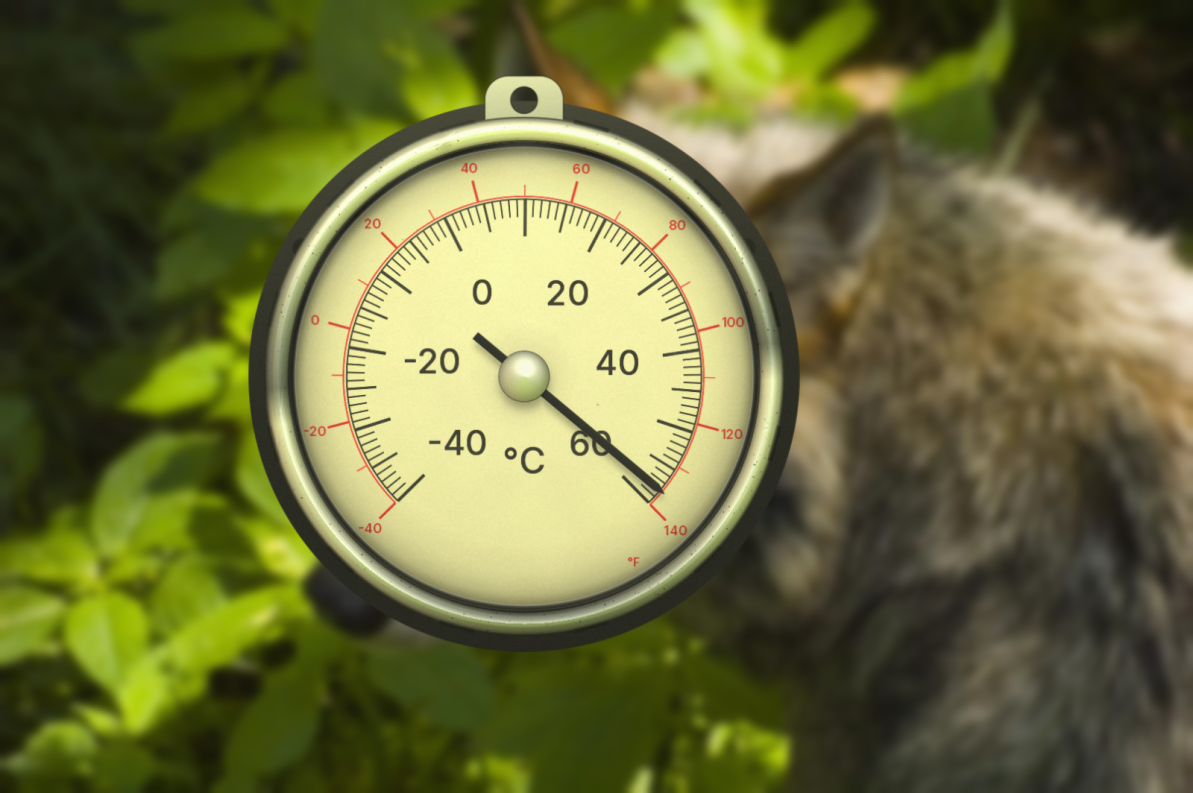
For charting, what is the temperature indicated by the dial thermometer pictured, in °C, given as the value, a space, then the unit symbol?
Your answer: 58 °C
